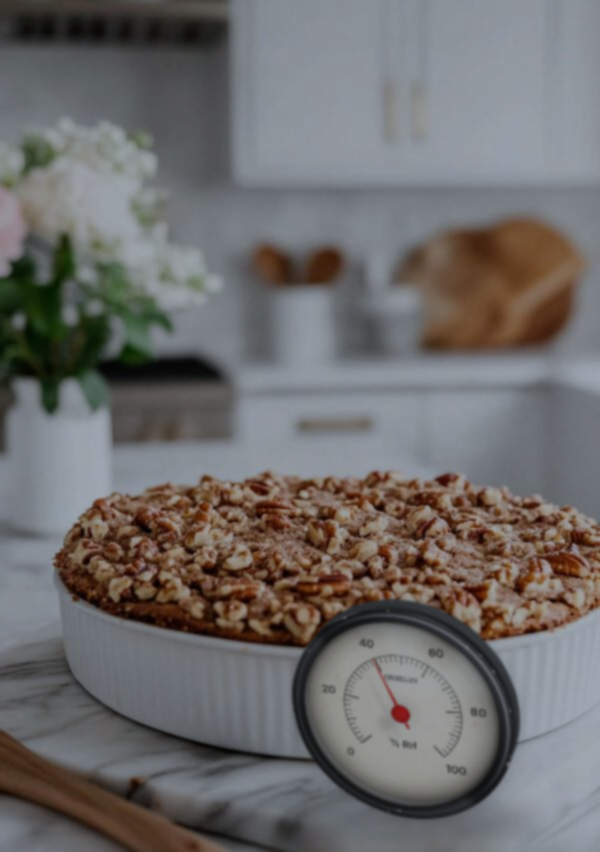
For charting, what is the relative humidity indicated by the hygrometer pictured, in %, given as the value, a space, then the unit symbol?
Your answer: 40 %
